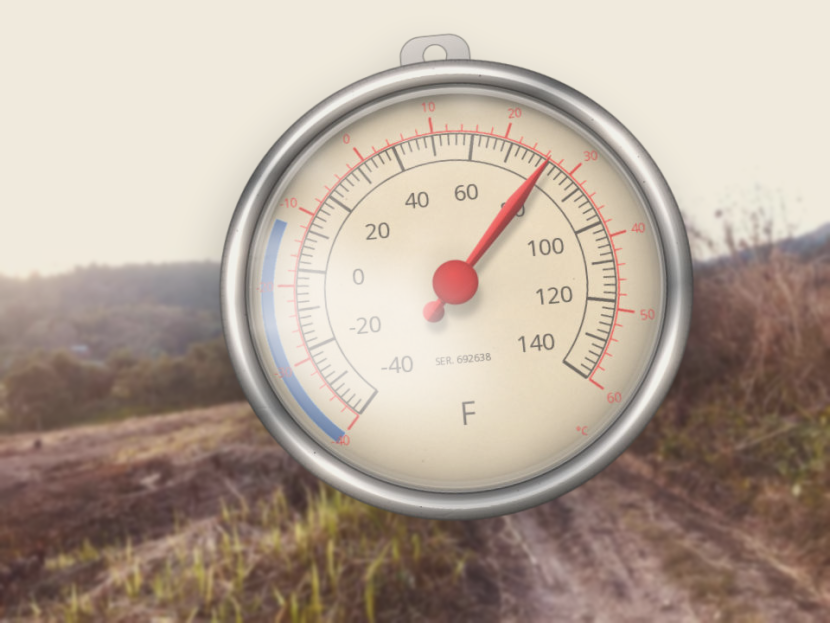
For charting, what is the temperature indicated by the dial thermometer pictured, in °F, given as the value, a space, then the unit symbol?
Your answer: 80 °F
